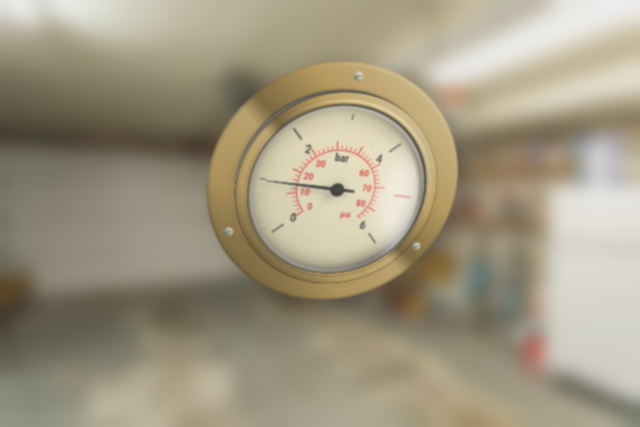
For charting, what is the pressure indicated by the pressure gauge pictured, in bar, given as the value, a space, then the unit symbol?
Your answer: 1 bar
